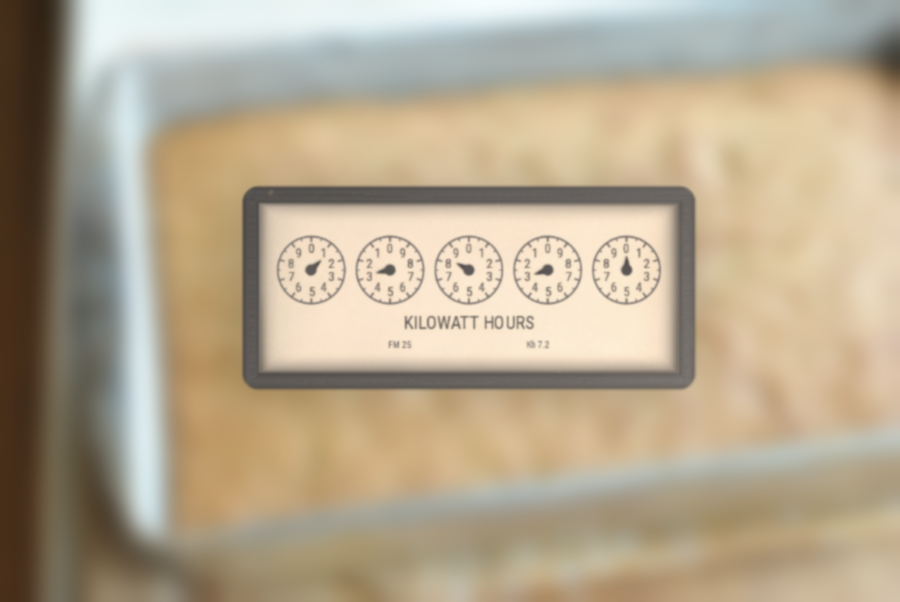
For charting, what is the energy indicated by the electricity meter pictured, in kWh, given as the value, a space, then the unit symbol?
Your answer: 12830 kWh
